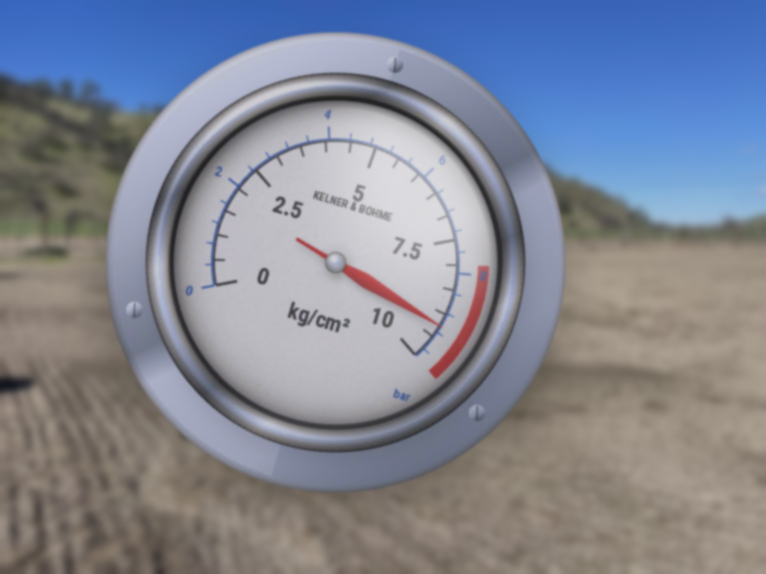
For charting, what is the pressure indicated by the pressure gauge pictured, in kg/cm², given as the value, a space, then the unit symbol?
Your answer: 9.25 kg/cm²
